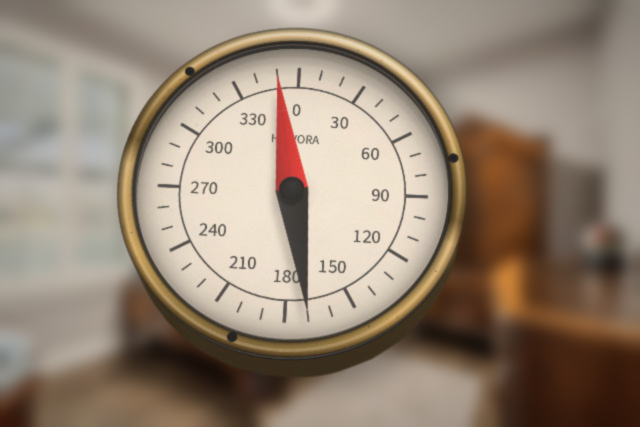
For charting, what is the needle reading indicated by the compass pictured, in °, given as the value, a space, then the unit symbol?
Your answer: 350 °
